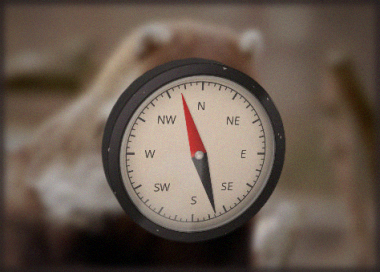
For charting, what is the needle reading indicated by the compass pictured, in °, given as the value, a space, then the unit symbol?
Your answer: 340 °
